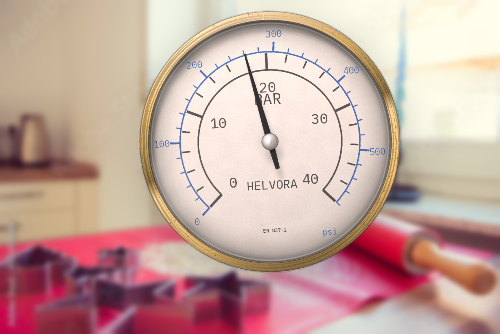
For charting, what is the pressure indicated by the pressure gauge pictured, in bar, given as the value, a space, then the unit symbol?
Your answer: 18 bar
